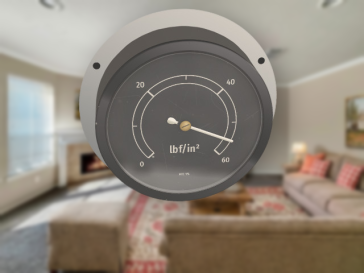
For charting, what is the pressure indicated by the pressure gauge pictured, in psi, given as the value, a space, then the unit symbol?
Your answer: 55 psi
